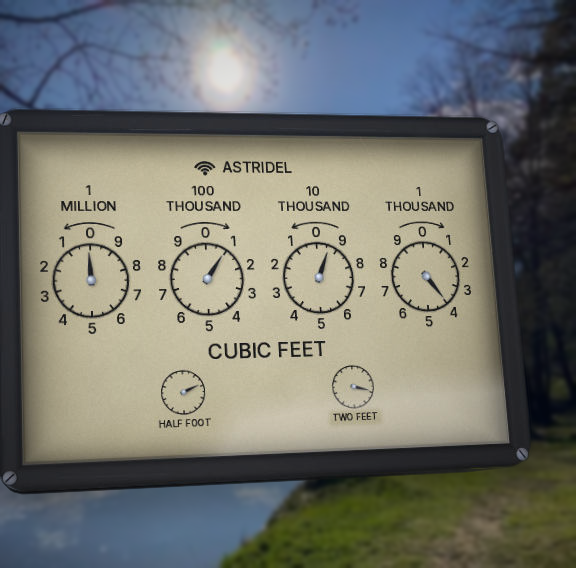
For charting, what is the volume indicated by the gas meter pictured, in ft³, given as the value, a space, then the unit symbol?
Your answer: 9400 ft³
